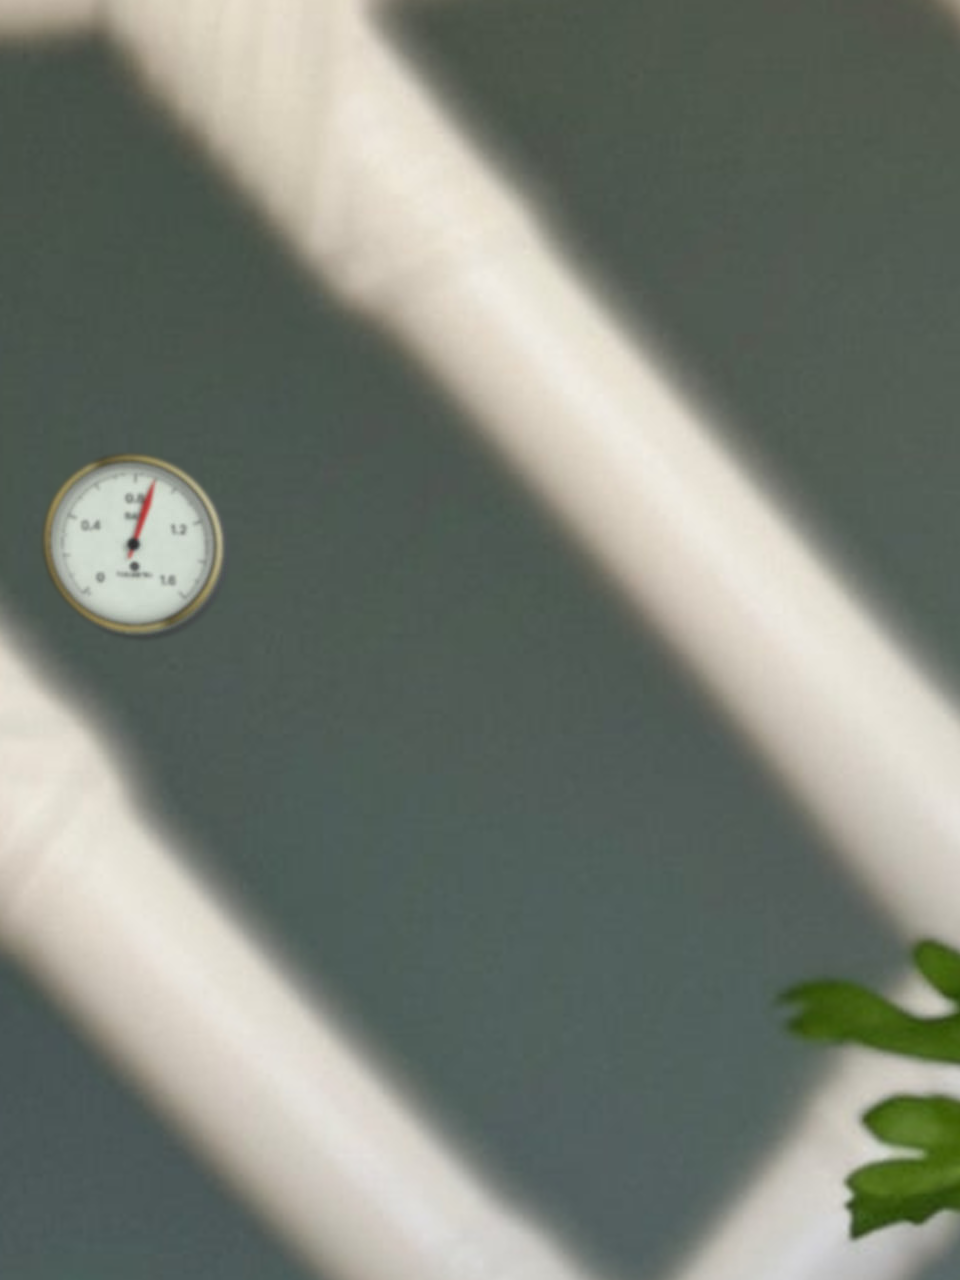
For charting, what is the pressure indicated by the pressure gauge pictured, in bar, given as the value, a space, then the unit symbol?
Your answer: 0.9 bar
